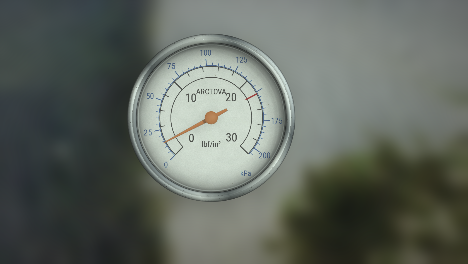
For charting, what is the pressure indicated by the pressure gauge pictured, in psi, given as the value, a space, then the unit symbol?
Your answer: 2 psi
